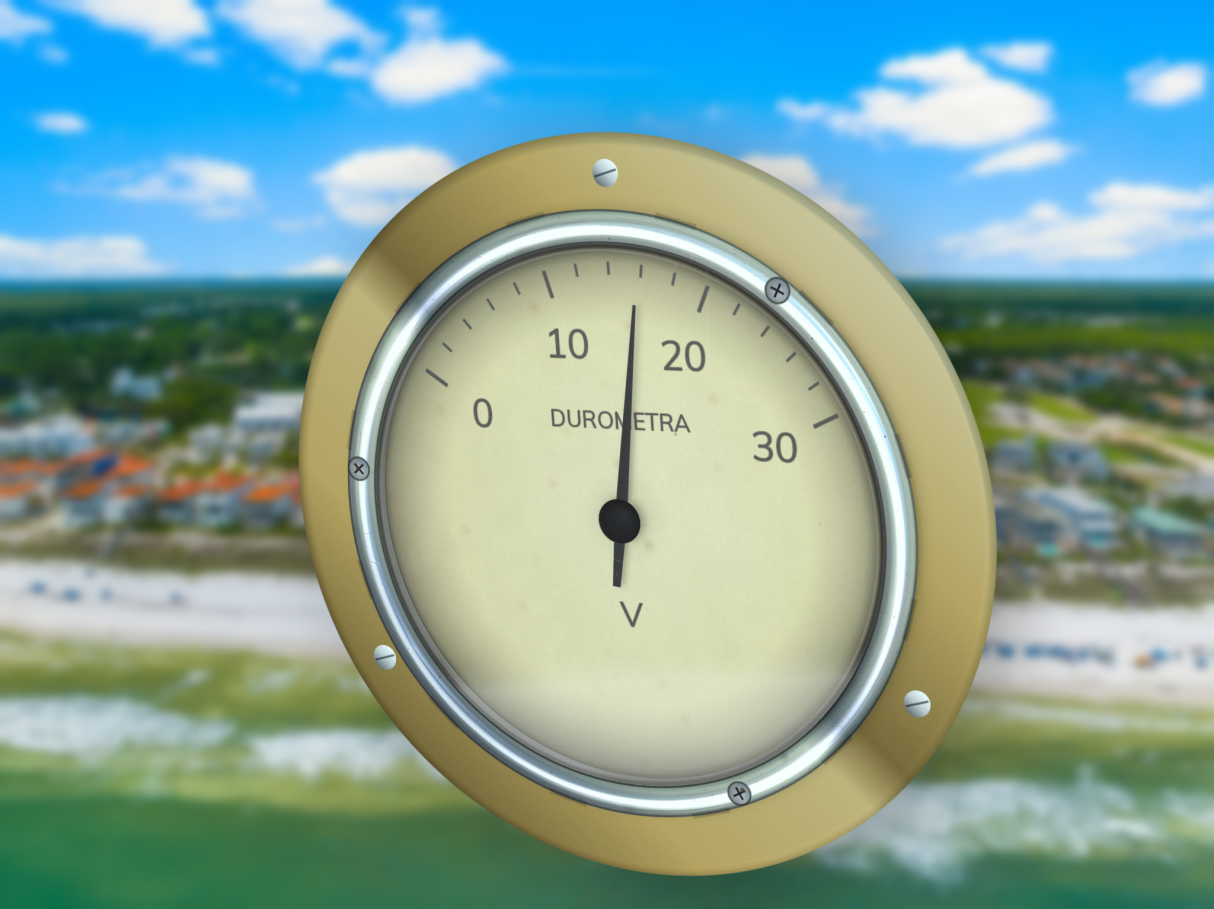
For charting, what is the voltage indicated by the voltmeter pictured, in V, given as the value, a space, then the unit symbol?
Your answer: 16 V
